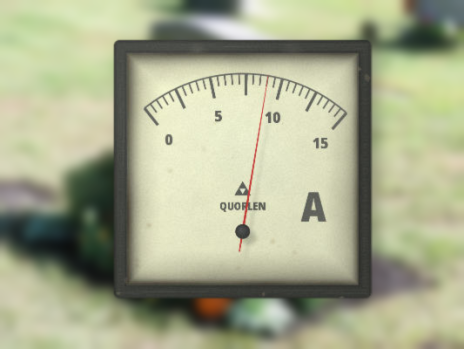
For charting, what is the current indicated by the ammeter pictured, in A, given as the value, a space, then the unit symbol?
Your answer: 9 A
